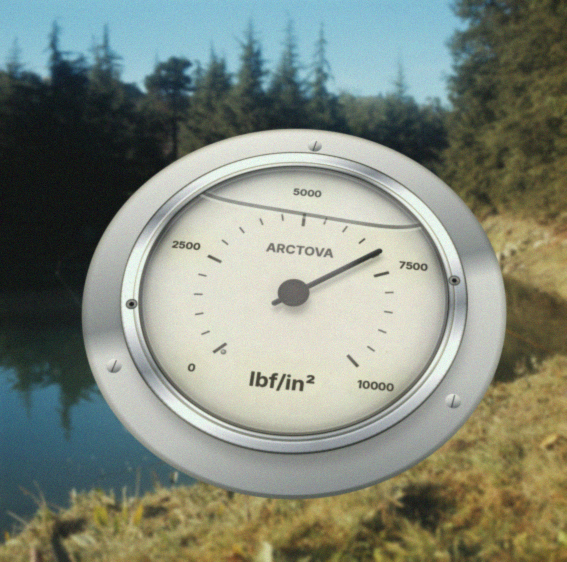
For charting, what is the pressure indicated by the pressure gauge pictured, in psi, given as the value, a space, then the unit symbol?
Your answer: 7000 psi
